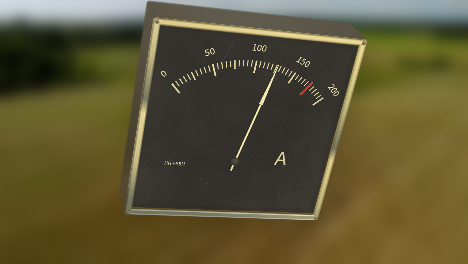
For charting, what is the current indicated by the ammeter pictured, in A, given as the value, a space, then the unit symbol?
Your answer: 125 A
